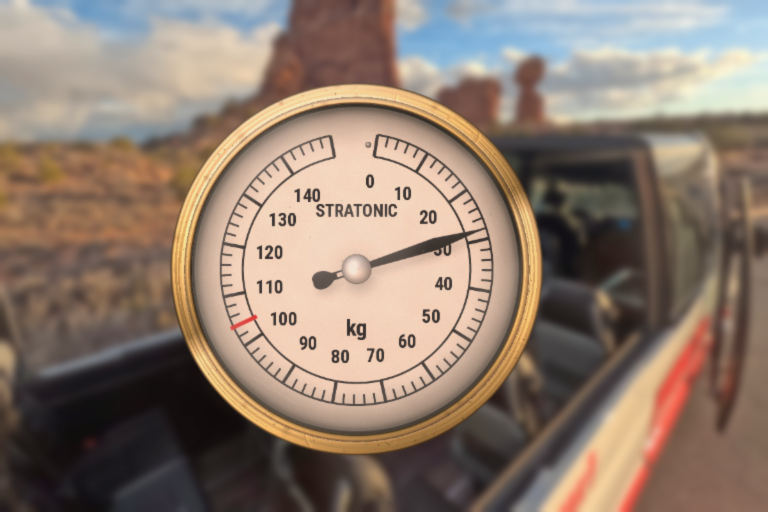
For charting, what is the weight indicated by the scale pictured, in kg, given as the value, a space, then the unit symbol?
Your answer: 28 kg
